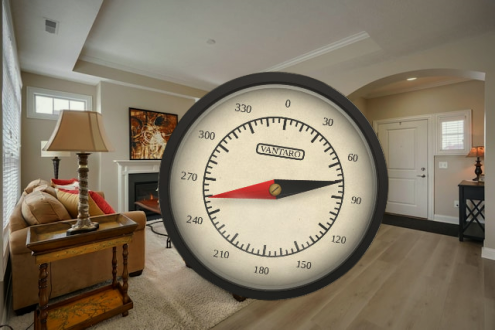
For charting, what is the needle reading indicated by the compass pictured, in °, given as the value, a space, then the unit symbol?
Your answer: 255 °
